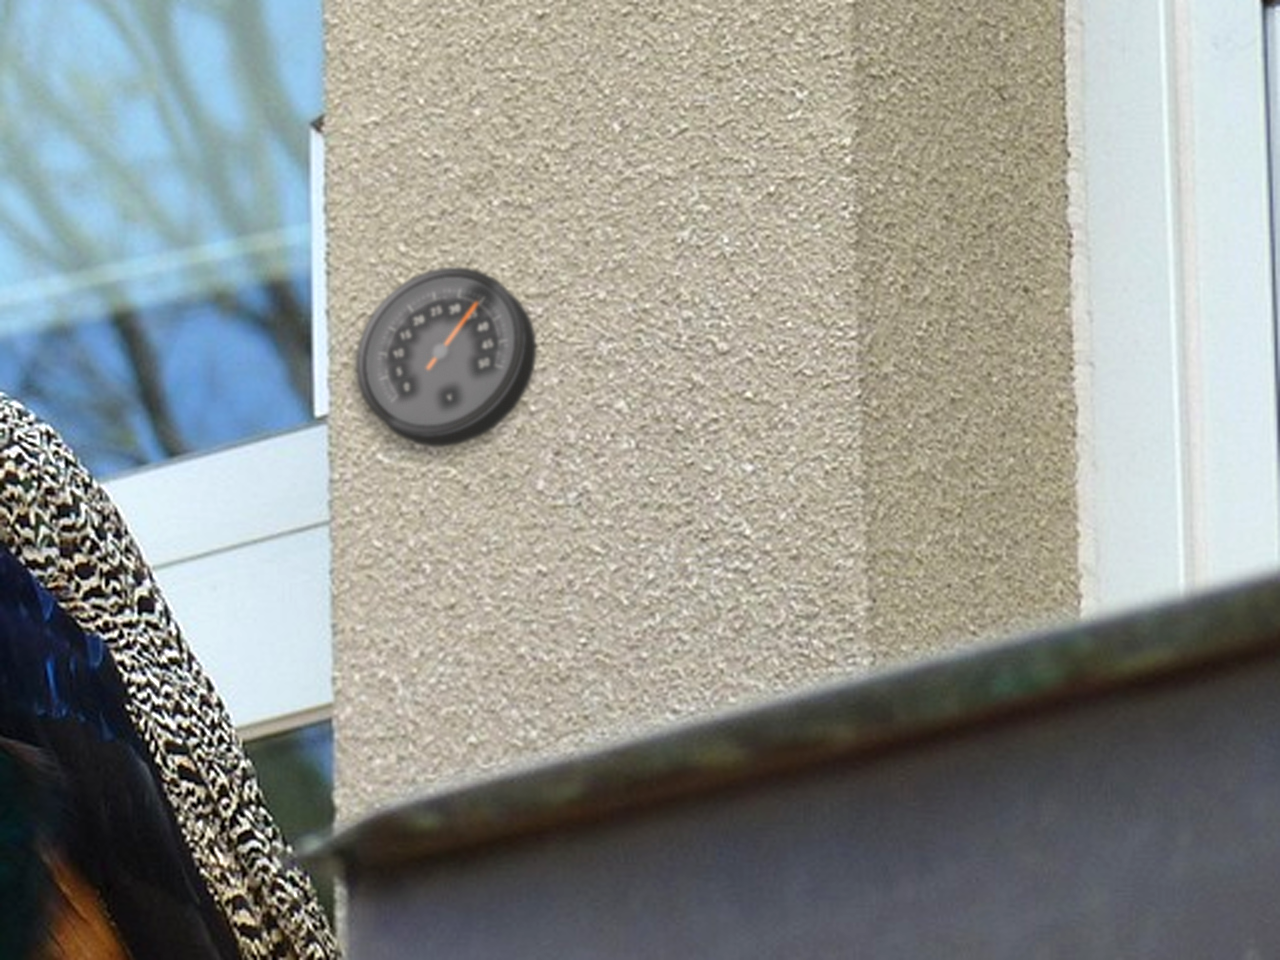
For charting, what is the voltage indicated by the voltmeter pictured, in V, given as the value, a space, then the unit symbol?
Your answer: 35 V
